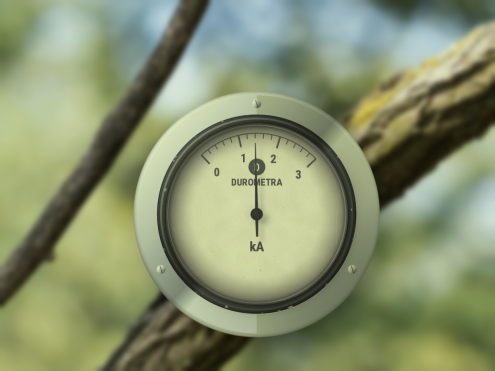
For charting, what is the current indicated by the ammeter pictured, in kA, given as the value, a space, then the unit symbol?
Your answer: 1.4 kA
